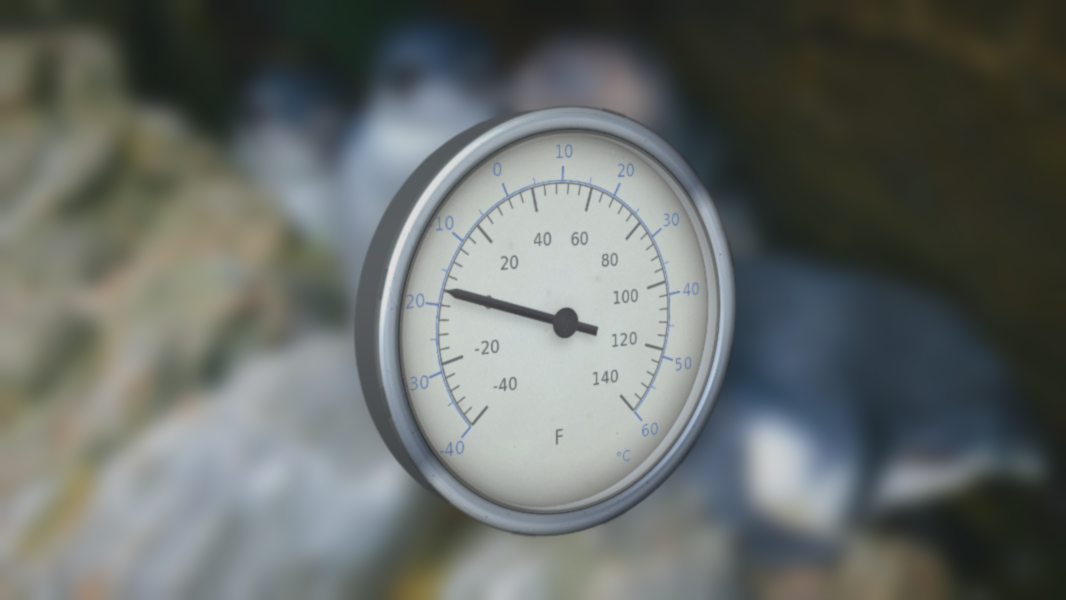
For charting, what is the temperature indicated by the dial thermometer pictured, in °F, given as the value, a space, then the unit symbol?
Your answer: 0 °F
